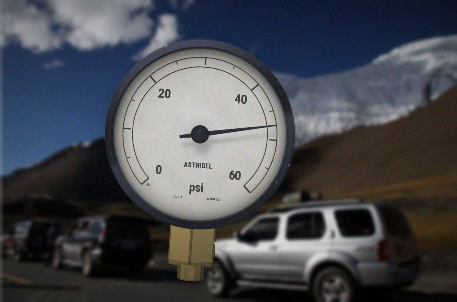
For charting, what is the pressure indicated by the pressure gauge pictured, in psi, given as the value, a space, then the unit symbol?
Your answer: 47.5 psi
